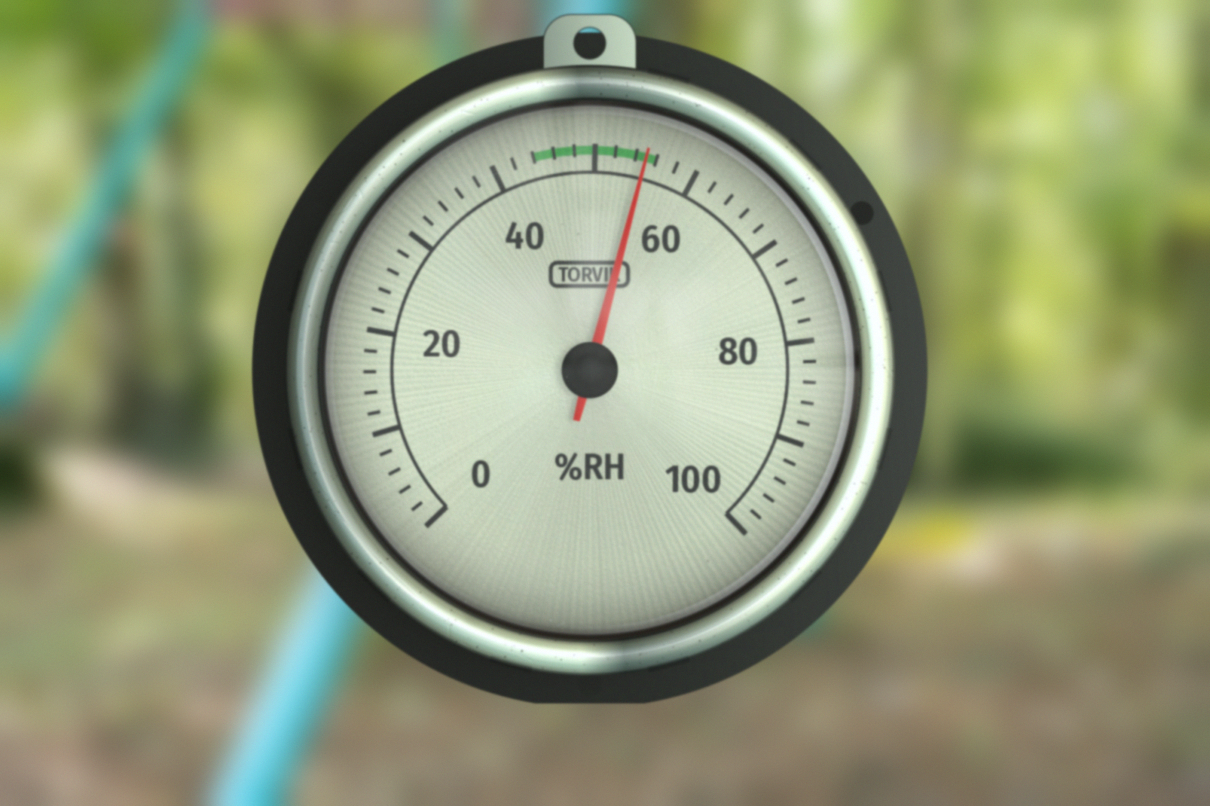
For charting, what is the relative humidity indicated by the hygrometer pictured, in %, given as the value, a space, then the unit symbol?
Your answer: 55 %
